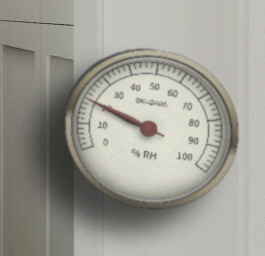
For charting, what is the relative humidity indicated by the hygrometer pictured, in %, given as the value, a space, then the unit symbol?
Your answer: 20 %
